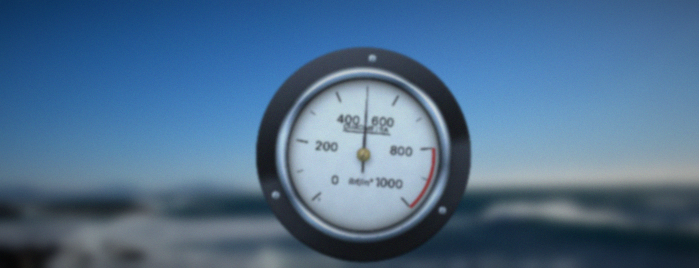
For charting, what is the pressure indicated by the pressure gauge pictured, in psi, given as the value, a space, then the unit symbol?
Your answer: 500 psi
